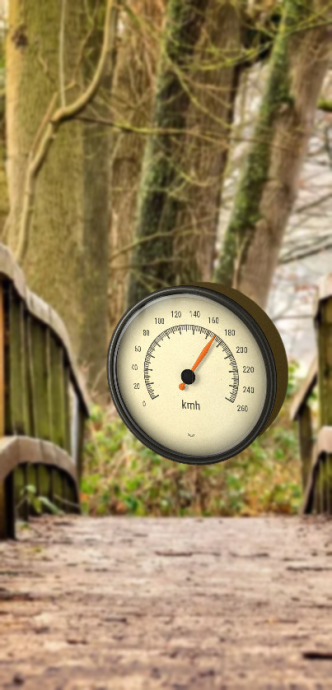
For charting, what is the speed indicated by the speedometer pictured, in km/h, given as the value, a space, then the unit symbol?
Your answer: 170 km/h
